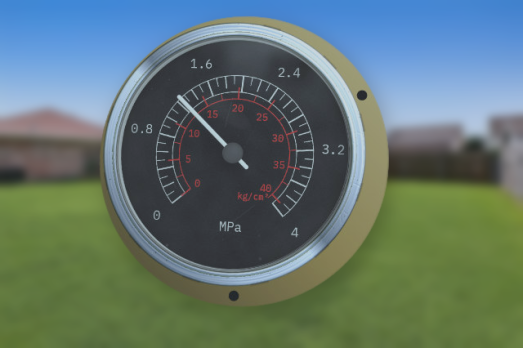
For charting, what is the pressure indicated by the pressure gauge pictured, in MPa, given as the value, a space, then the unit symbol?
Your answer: 1.25 MPa
